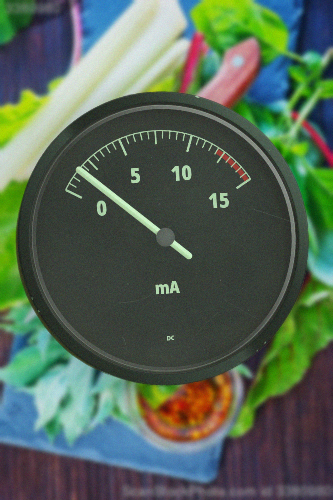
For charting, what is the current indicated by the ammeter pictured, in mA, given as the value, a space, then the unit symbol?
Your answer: 1.5 mA
